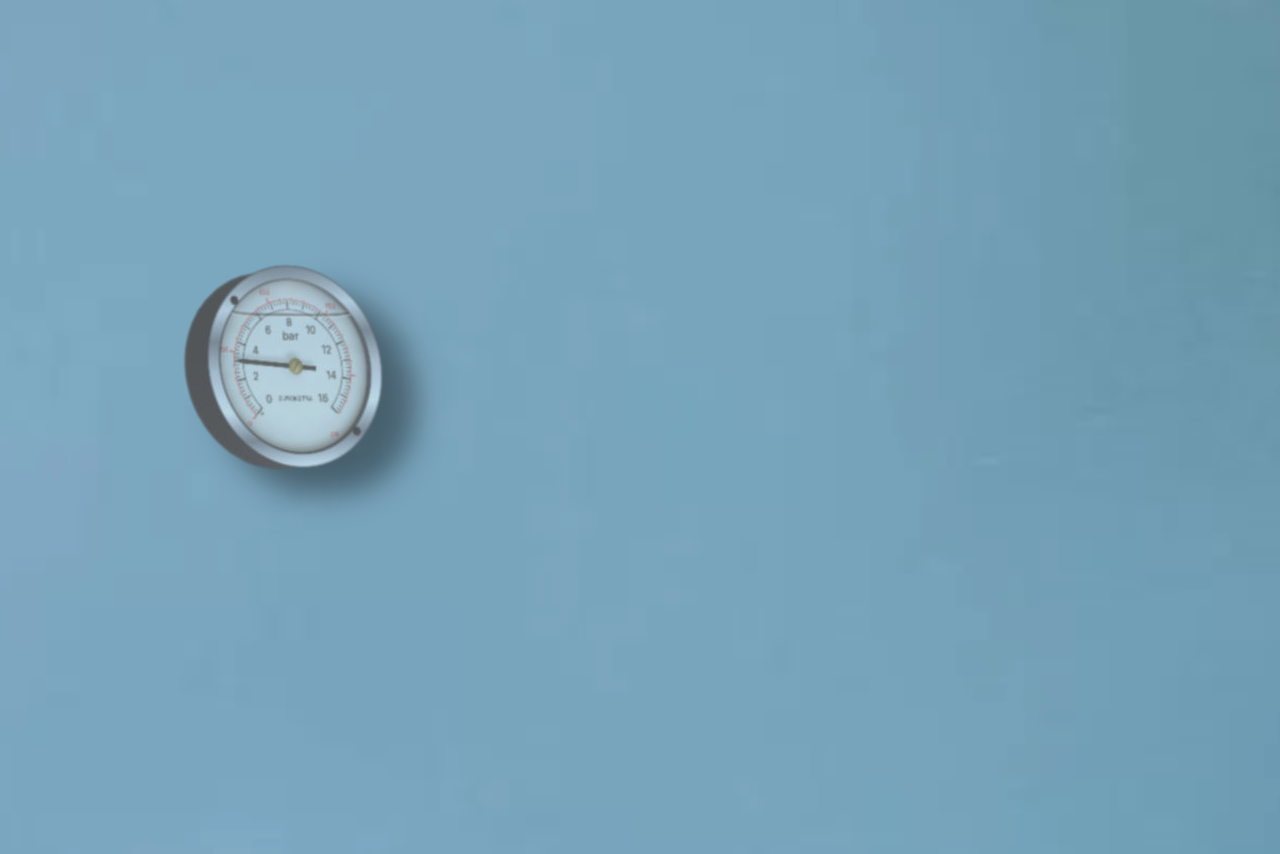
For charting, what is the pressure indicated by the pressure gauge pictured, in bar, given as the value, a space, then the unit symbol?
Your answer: 3 bar
